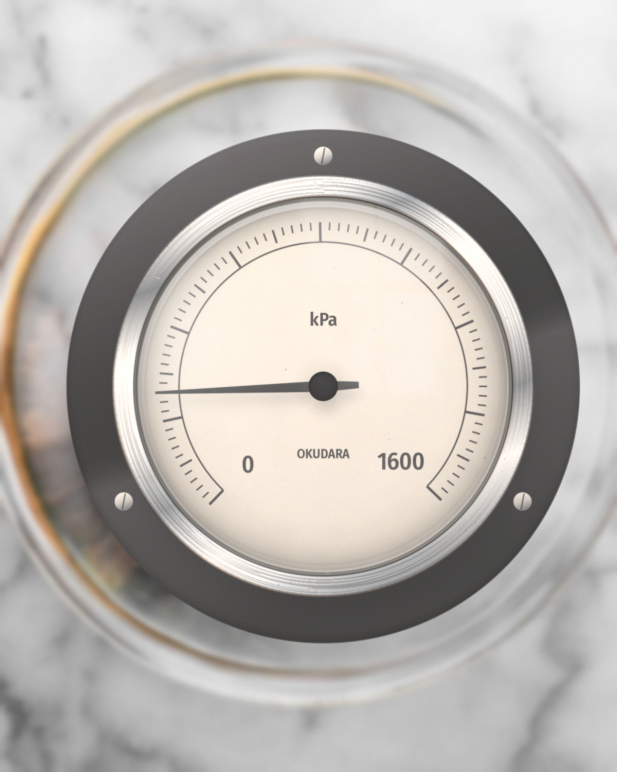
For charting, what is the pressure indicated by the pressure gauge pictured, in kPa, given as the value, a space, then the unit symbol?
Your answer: 260 kPa
